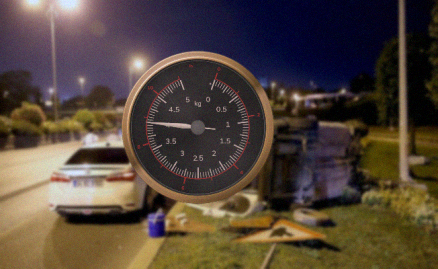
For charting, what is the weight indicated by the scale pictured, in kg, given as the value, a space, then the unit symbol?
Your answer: 4 kg
